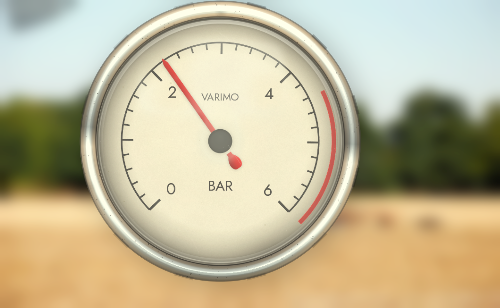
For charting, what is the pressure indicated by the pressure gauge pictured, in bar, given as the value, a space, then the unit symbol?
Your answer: 2.2 bar
